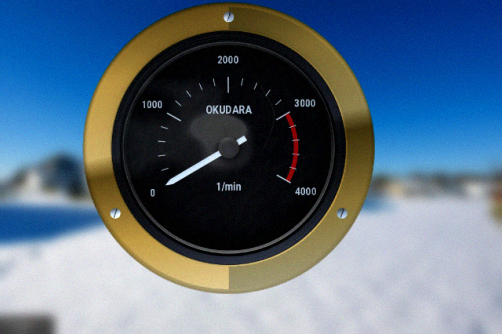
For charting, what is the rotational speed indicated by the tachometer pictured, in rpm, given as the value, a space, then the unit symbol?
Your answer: 0 rpm
